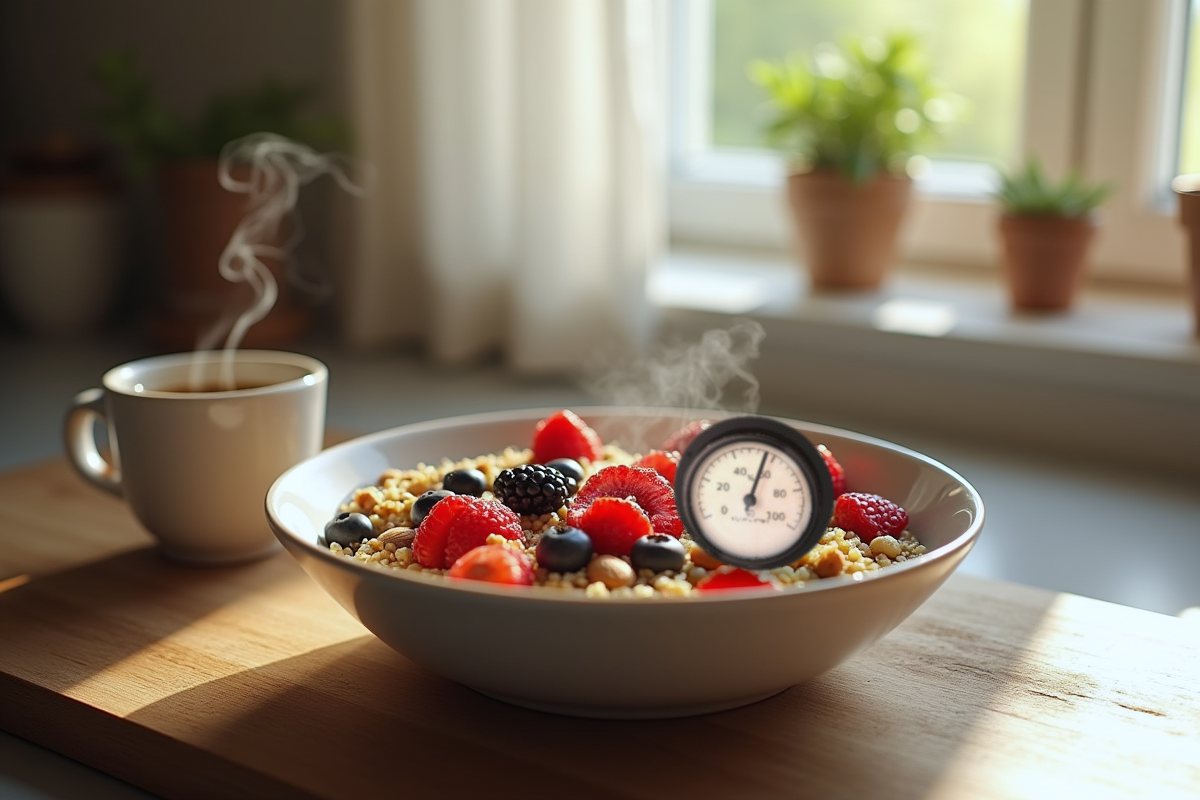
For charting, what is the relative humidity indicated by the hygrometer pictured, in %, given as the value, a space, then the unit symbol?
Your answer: 56 %
